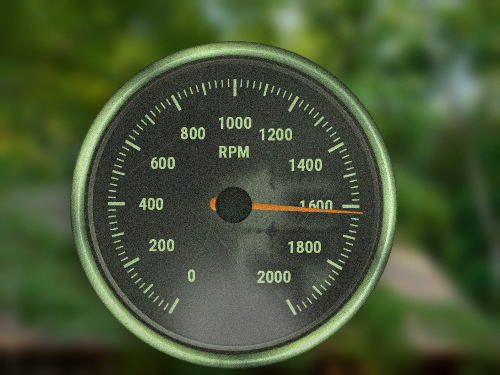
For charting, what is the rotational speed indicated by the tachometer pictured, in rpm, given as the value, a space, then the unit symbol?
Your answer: 1620 rpm
